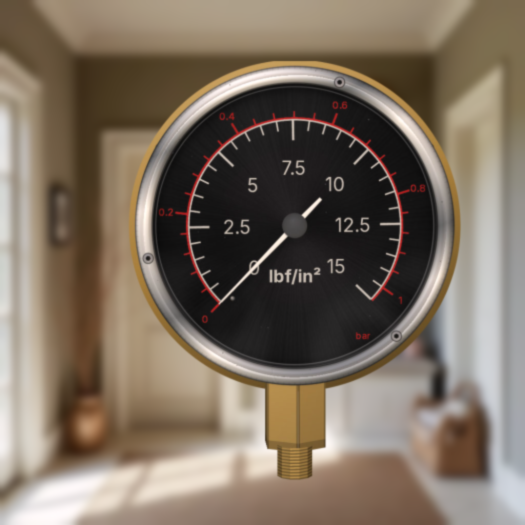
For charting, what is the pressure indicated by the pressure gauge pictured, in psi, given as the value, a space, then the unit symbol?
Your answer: 0 psi
